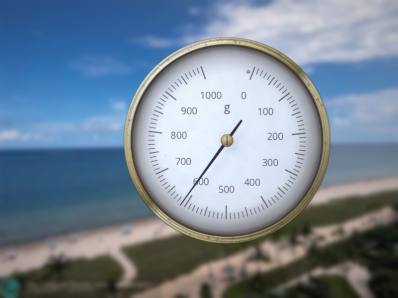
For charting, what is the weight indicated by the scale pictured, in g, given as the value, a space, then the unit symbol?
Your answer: 610 g
